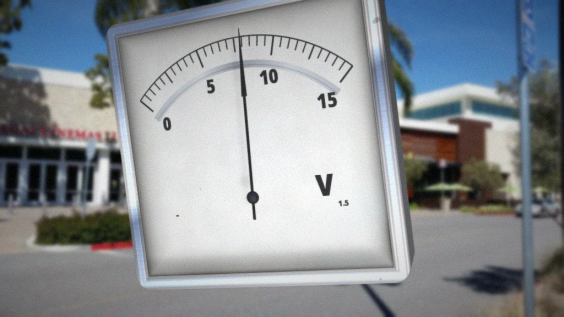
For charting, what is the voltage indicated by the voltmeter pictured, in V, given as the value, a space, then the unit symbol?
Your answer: 8 V
